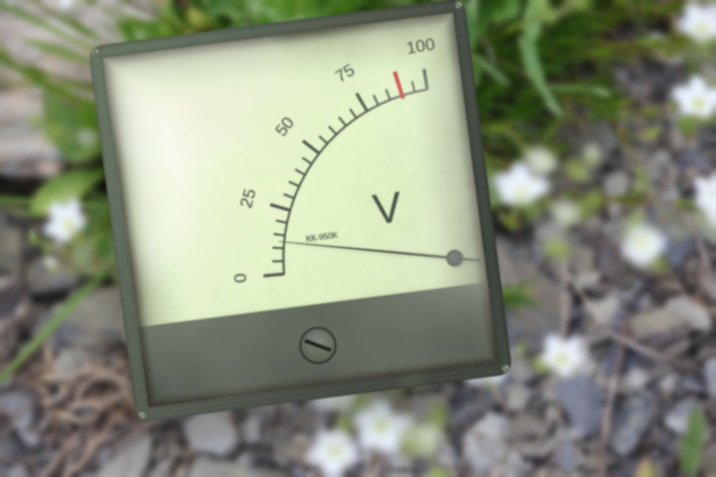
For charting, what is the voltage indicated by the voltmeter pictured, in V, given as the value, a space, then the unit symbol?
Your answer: 12.5 V
